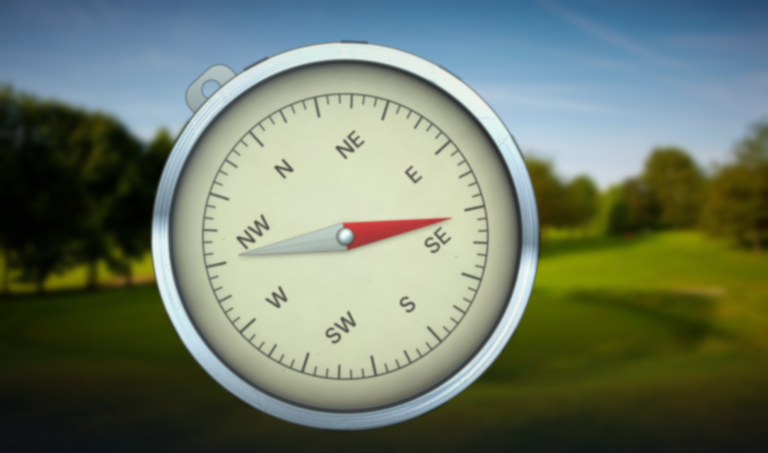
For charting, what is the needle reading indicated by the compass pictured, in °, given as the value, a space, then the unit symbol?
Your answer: 122.5 °
